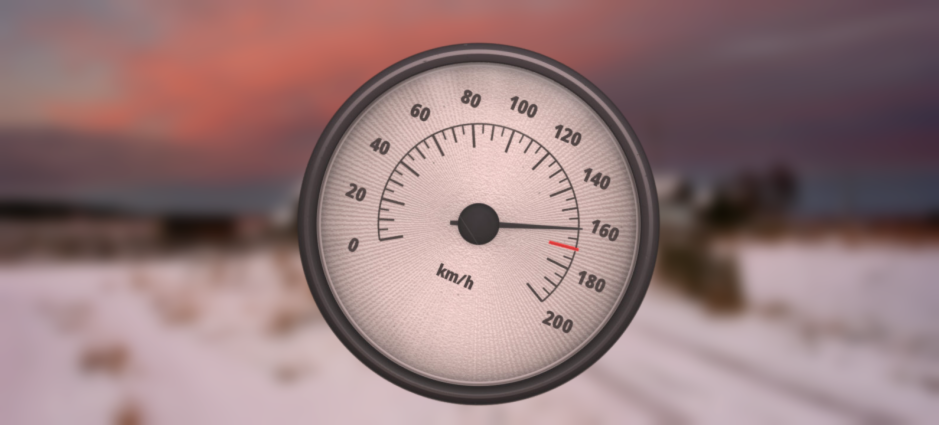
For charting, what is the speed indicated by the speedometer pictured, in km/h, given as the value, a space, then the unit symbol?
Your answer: 160 km/h
